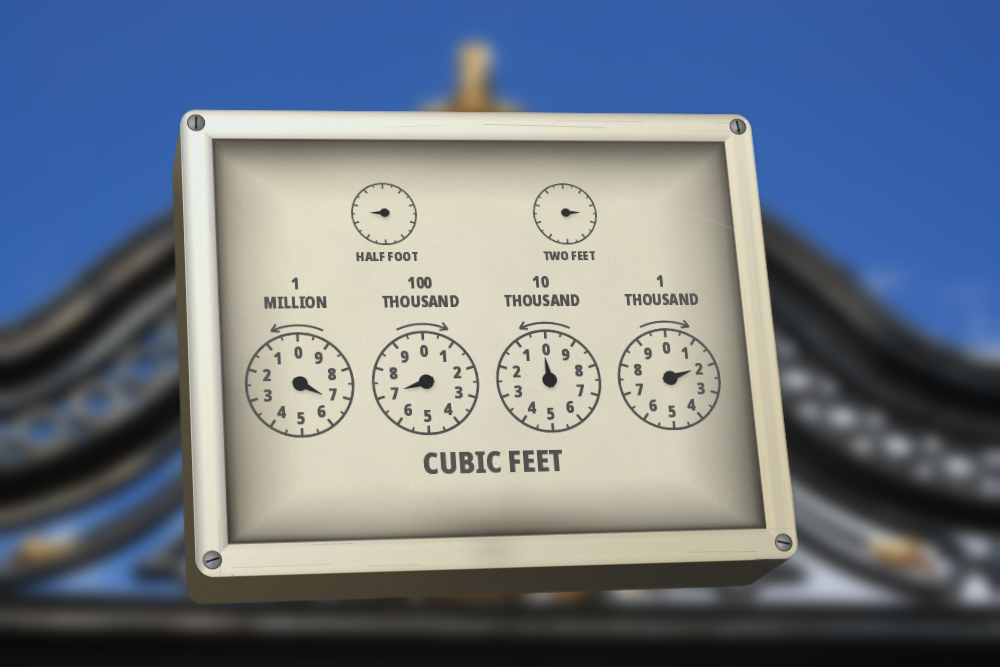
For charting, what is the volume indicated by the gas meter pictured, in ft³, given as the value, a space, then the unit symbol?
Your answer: 670200 ft³
